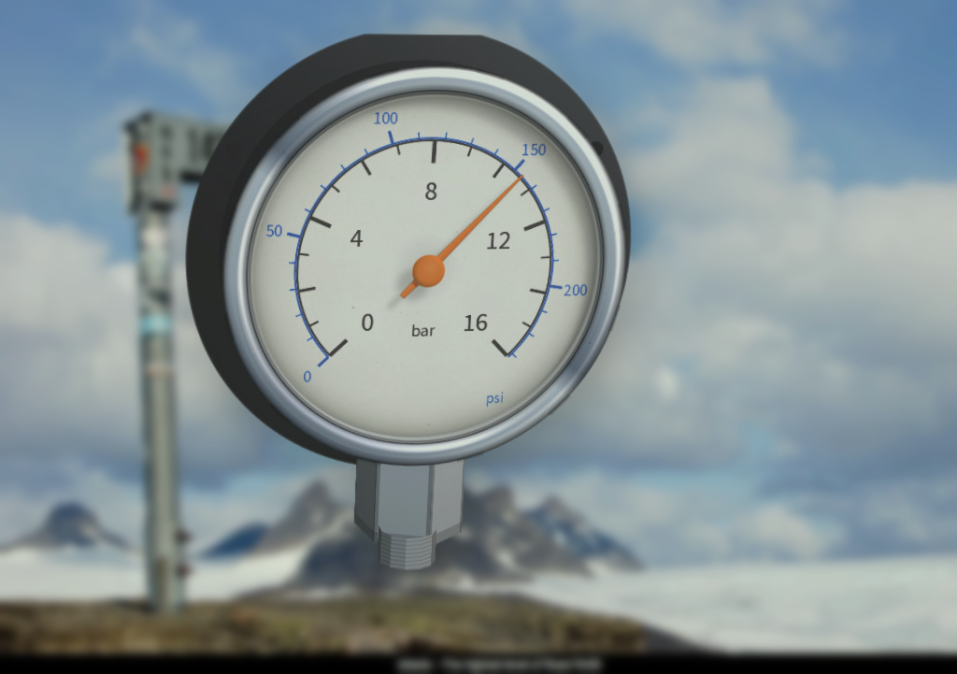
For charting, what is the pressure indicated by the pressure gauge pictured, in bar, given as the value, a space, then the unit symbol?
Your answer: 10.5 bar
